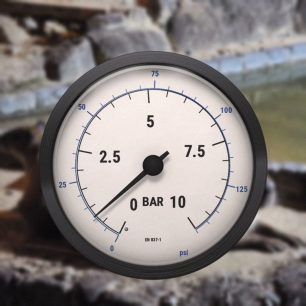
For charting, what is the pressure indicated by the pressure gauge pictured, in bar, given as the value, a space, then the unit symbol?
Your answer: 0.75 bar
